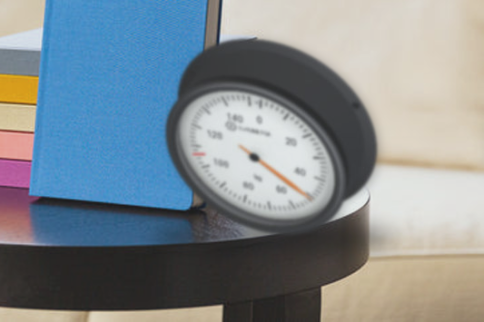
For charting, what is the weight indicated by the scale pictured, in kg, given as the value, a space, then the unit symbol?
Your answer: 50 kg
